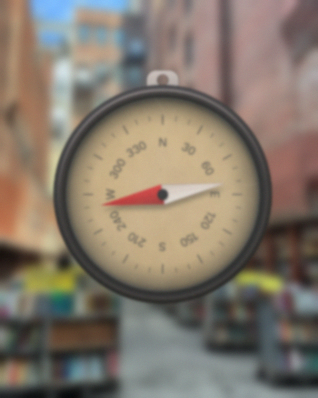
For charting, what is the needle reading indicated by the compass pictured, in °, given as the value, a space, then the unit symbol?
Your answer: 260 °
